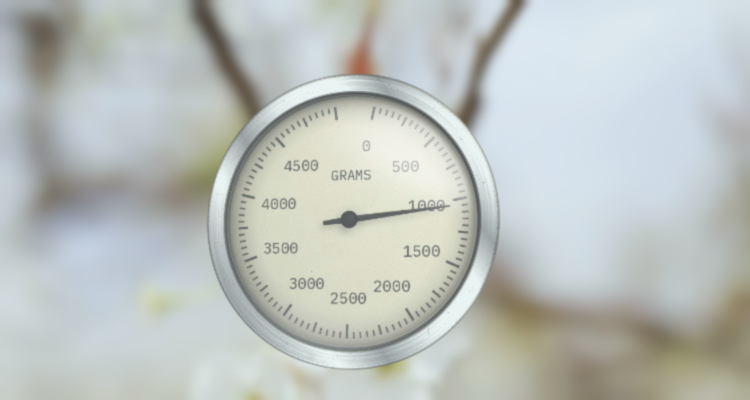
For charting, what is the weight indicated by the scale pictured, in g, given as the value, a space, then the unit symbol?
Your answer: 1050 g
